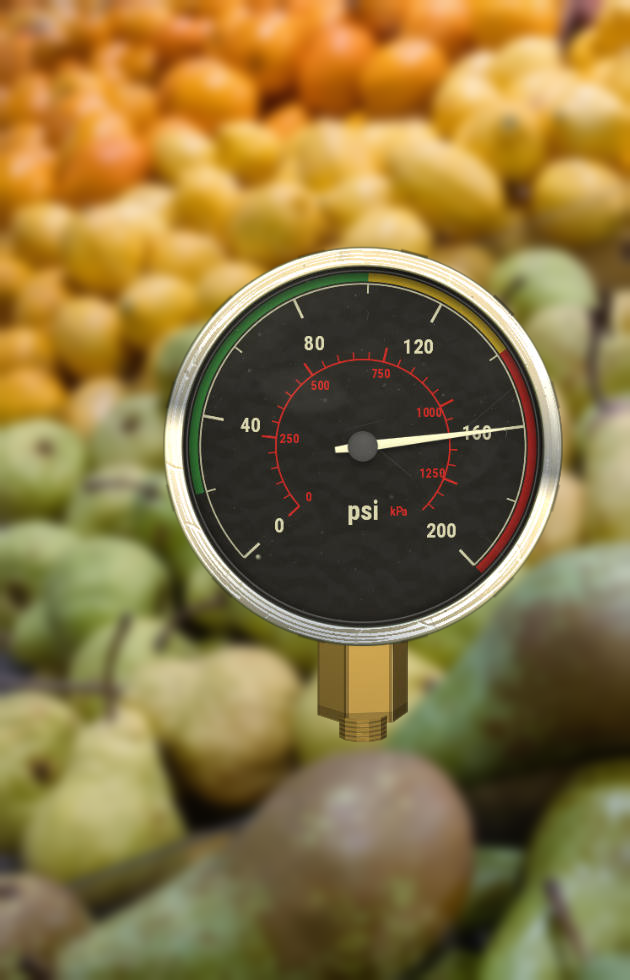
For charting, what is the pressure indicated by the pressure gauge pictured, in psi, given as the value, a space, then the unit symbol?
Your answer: 160 psi
